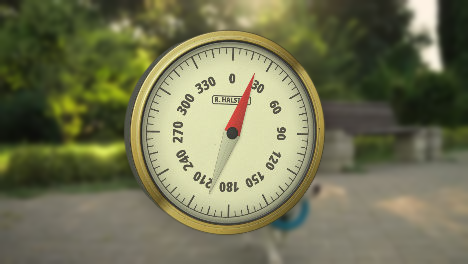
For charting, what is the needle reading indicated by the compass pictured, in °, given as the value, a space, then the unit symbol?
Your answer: 20 °
